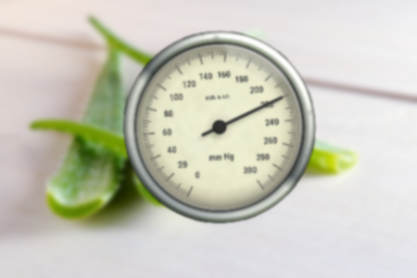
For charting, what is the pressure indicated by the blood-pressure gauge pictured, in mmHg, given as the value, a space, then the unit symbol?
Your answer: 220 mmHg
